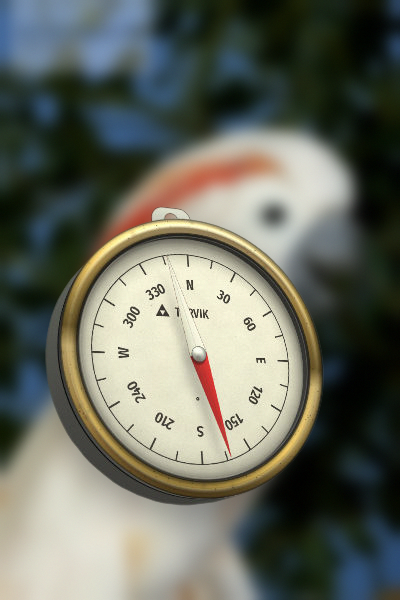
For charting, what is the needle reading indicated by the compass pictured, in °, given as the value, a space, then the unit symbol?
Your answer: 165 °
